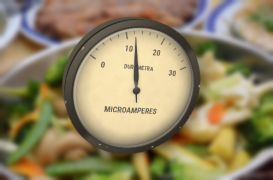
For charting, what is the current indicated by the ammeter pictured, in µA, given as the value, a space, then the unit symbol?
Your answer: 12 µA
